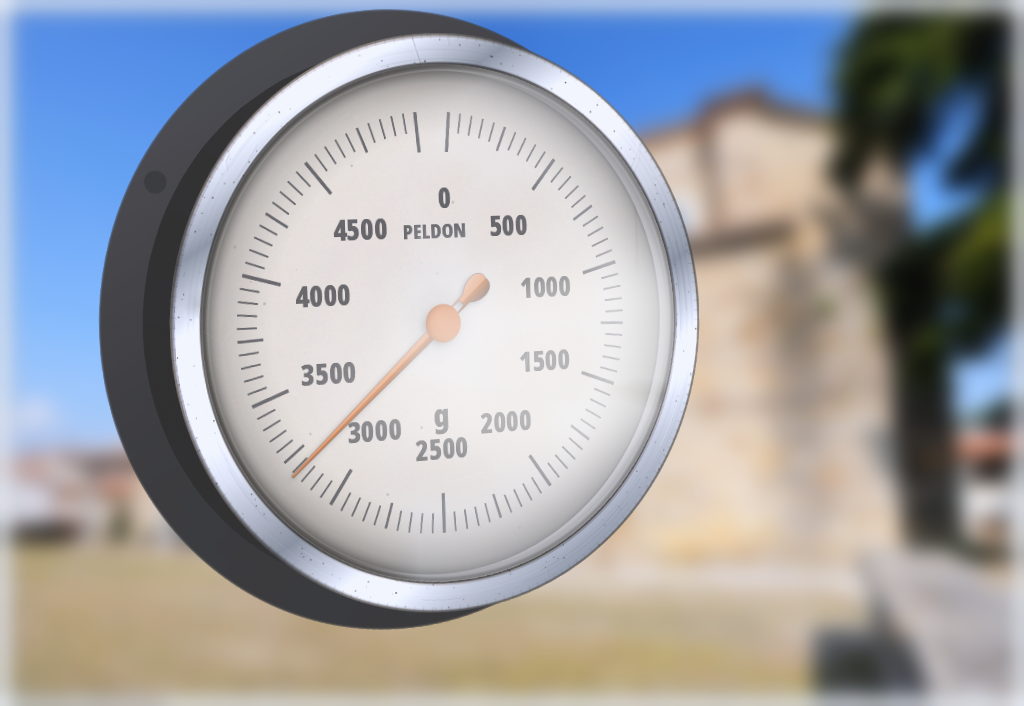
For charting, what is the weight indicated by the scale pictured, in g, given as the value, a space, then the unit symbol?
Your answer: 3200 g
